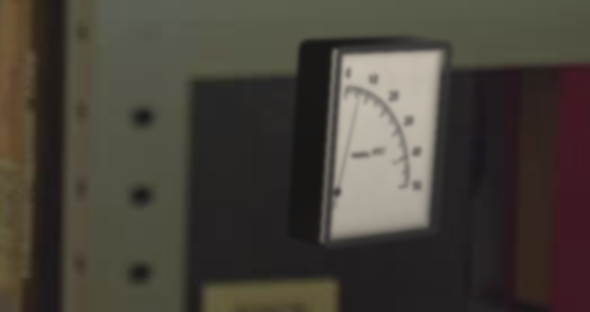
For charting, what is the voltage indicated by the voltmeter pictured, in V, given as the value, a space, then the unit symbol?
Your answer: 5 V
